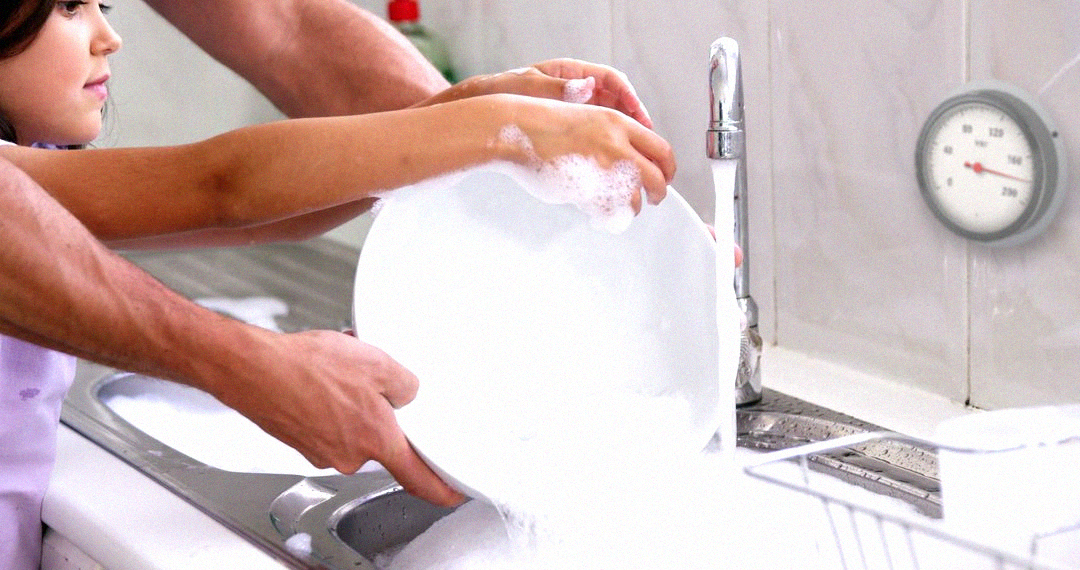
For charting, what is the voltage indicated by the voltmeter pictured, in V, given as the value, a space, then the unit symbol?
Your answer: 180 V
